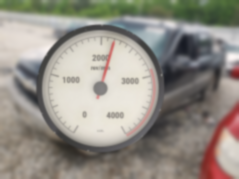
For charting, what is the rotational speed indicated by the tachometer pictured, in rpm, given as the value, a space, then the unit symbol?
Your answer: 2200 rpm
